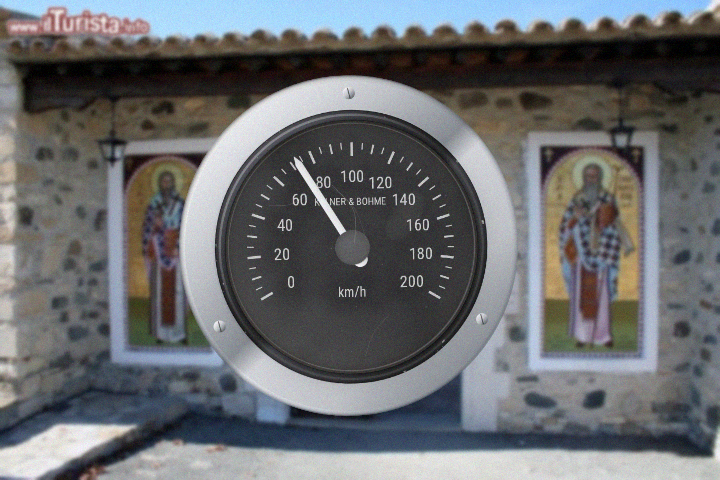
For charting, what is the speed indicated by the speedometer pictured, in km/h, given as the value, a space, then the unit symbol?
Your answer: 72.5 km/h
